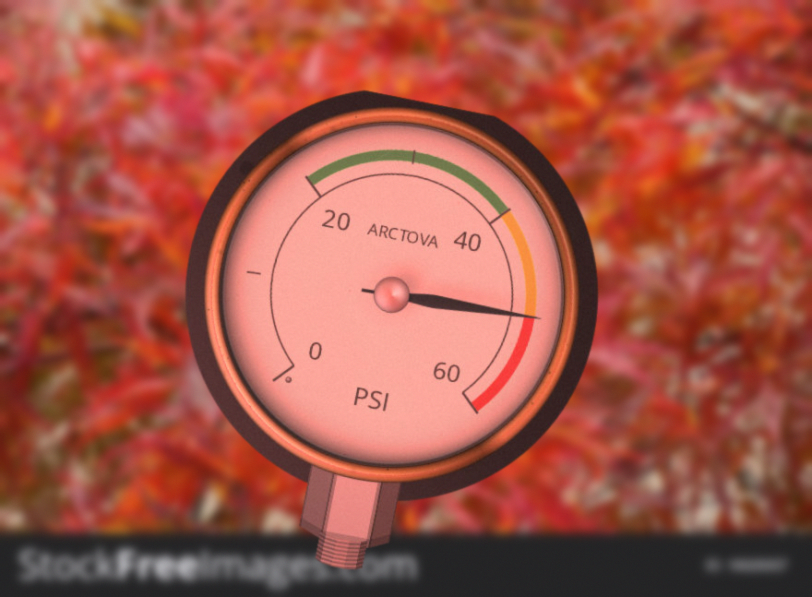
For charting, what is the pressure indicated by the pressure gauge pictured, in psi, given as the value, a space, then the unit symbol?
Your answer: 50 psi
